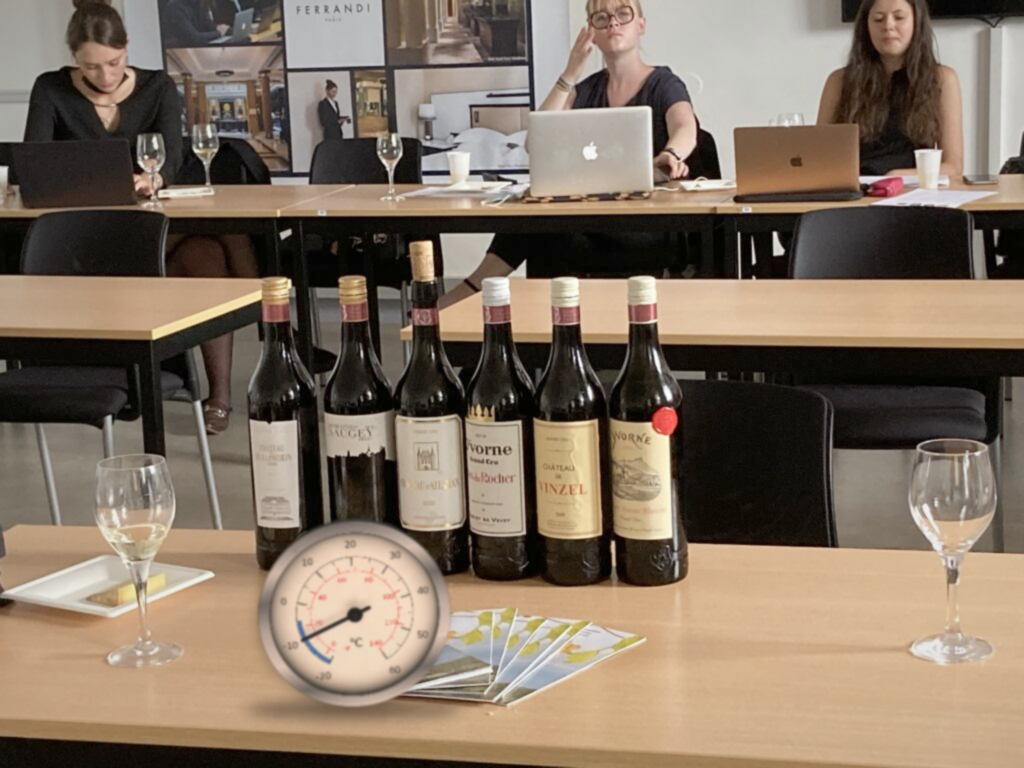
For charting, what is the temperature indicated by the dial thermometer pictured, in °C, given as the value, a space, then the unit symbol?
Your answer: -10 °C
